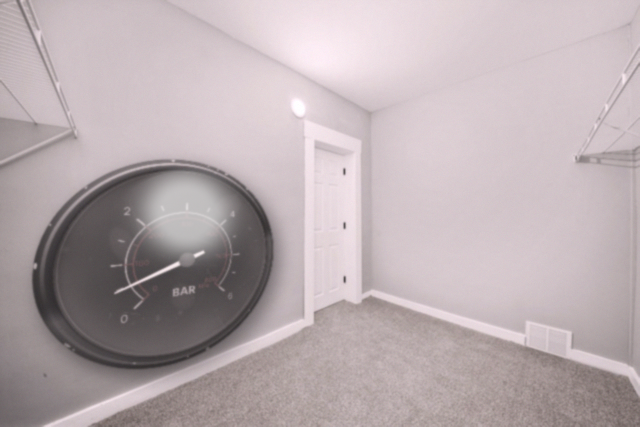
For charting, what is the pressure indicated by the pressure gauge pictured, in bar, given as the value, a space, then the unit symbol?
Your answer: 0.5 bar
